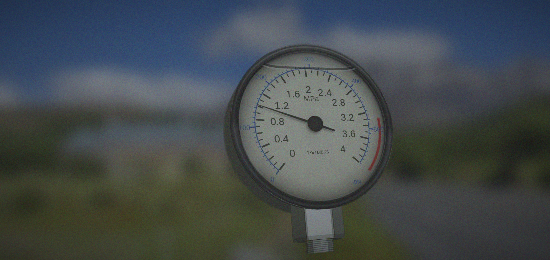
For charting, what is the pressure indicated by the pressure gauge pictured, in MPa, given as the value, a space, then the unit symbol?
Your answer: 1 MPa
